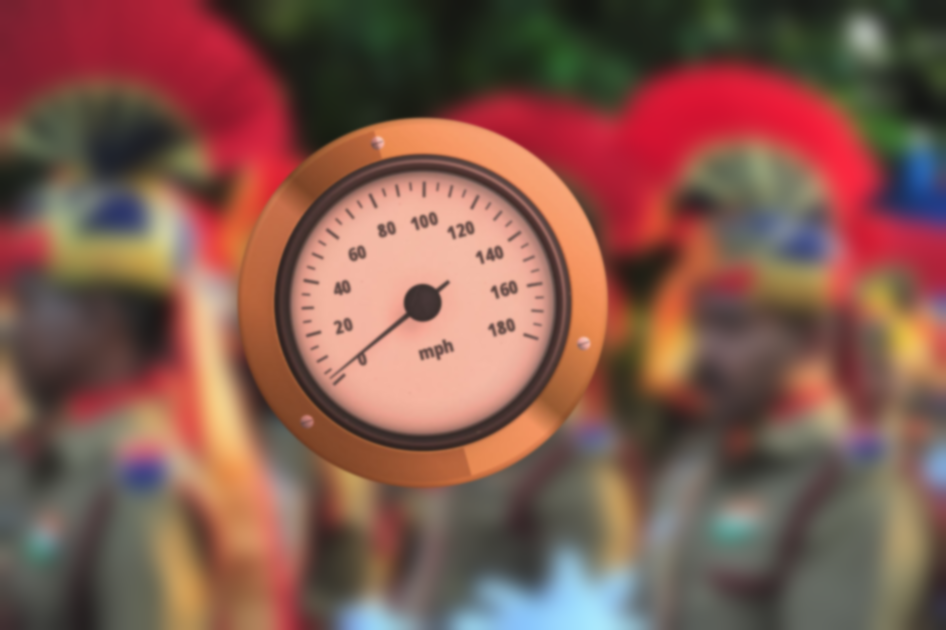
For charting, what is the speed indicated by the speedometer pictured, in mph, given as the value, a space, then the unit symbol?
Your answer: 2.5 mph
